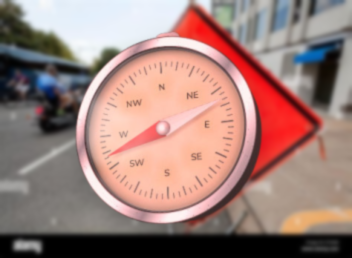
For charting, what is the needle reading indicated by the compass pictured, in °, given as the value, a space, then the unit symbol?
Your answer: 250 °
